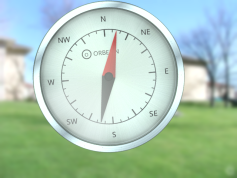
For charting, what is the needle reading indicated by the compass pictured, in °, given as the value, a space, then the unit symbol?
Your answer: 15 °
